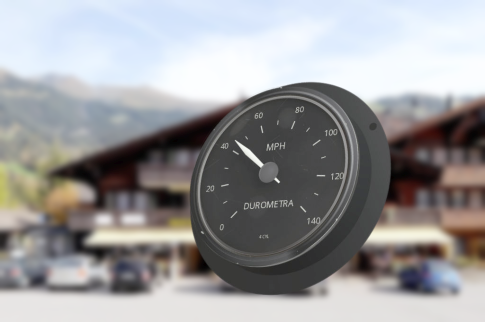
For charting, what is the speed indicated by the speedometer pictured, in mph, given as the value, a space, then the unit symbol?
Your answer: 45 mph
